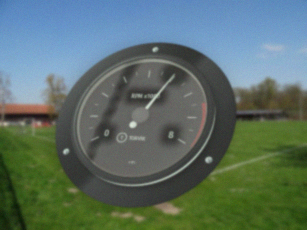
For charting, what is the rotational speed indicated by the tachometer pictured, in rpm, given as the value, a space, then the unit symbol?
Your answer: 5000 rpm
